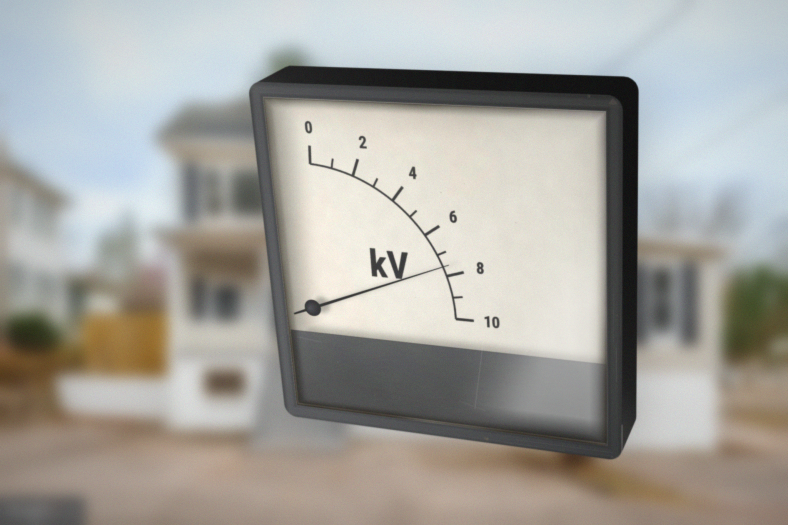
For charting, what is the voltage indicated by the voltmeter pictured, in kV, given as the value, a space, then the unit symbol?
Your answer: 7.5 kV
